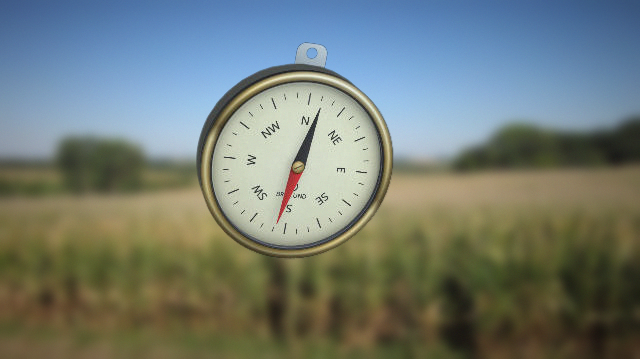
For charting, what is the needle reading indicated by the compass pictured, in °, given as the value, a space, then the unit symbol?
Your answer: 190 °
